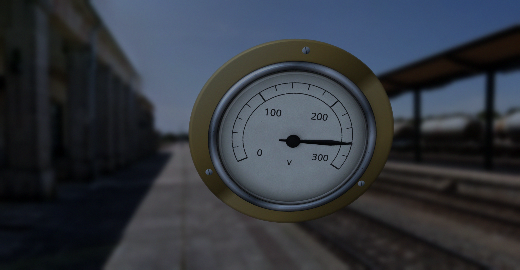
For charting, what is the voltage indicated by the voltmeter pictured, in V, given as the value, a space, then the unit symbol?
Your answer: 260 V
